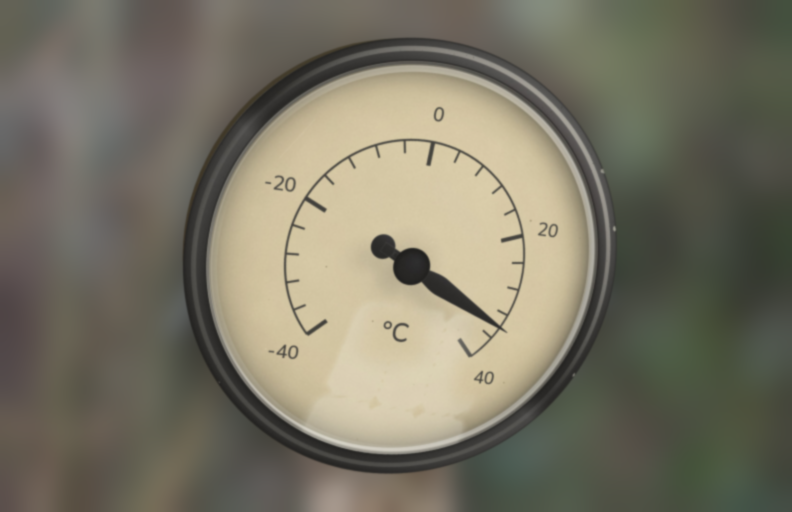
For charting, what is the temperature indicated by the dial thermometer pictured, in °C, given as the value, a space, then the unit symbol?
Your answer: 34 °C
